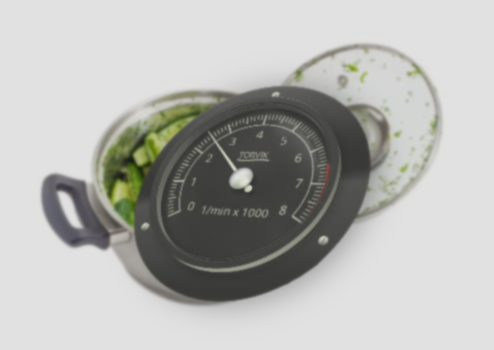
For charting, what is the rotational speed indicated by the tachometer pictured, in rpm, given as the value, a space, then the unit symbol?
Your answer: 2500 rpm
